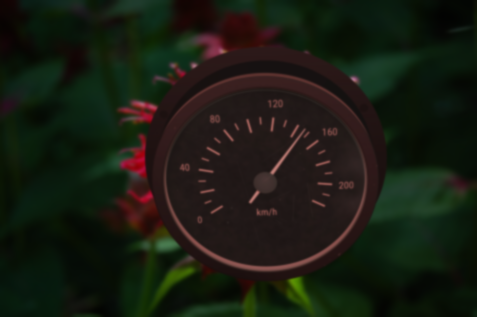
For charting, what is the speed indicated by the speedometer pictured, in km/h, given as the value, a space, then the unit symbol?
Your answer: 145 km/h
